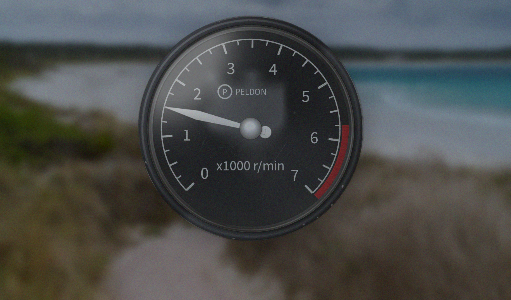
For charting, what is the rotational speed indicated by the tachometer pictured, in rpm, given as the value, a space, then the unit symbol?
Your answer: 1500 rpm
